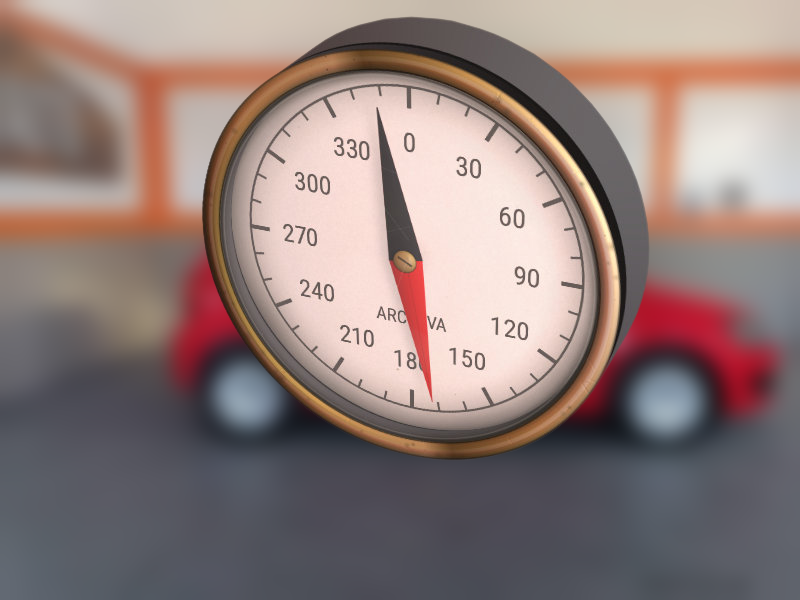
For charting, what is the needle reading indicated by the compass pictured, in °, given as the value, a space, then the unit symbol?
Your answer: 170 °
